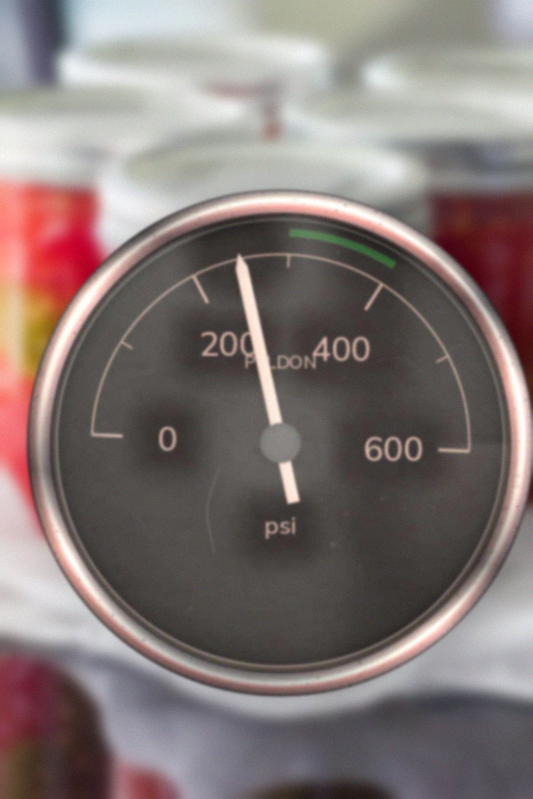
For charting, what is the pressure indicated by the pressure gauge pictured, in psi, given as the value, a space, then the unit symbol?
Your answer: 250 psi
